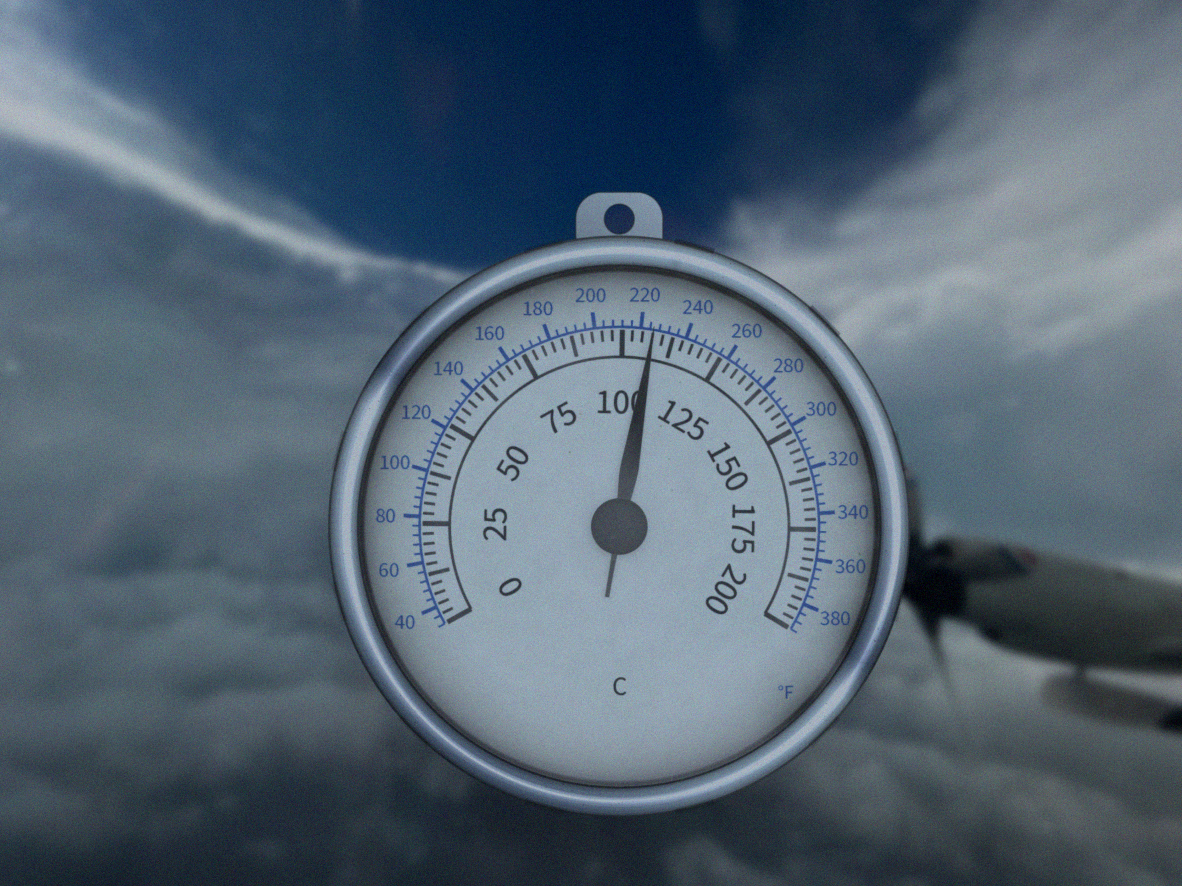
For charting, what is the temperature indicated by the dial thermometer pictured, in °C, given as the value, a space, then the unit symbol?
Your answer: 107.5 °C
